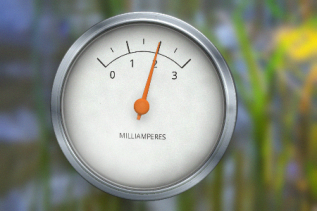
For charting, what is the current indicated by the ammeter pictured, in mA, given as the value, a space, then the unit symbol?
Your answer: 2 mA
